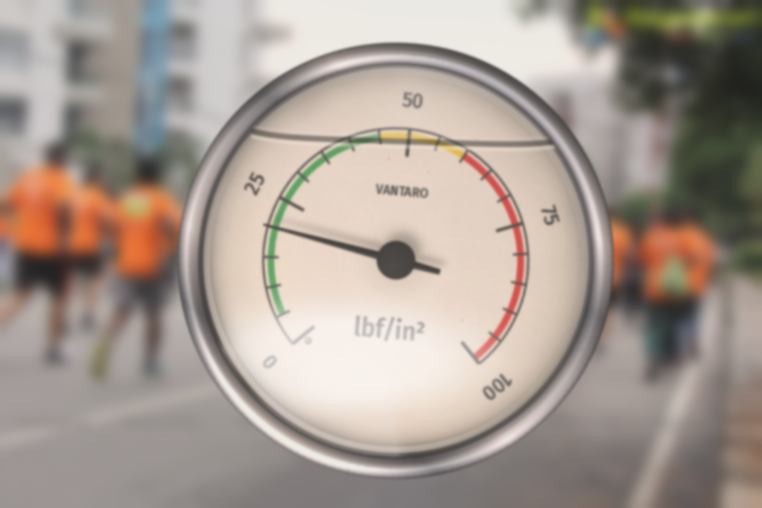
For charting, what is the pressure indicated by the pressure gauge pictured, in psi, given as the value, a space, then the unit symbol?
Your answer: 20 psi
